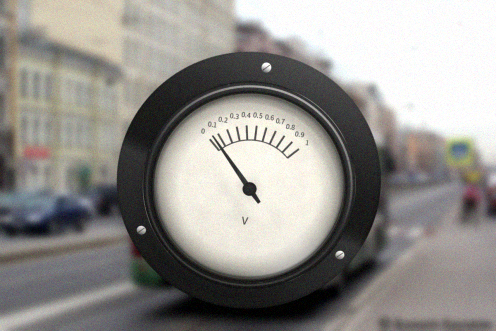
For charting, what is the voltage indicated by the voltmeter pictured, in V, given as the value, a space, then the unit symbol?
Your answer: 0.05 V
